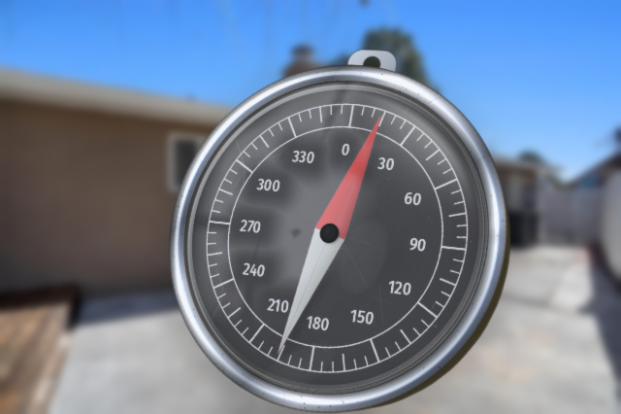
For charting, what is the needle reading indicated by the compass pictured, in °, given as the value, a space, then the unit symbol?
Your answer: 15 °
